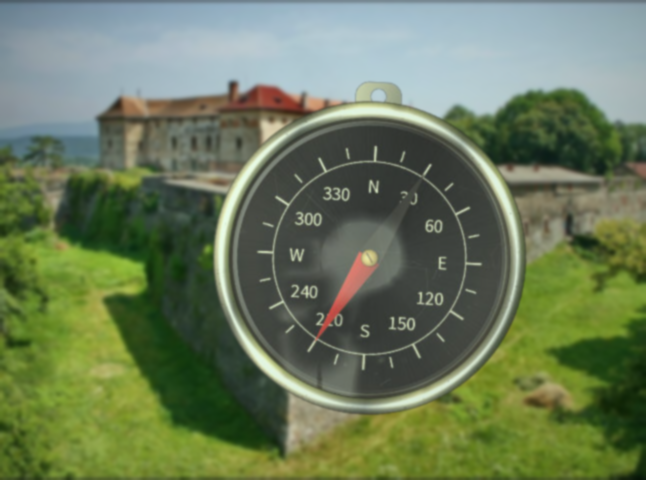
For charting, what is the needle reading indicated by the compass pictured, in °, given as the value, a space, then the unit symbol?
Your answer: 210 °
